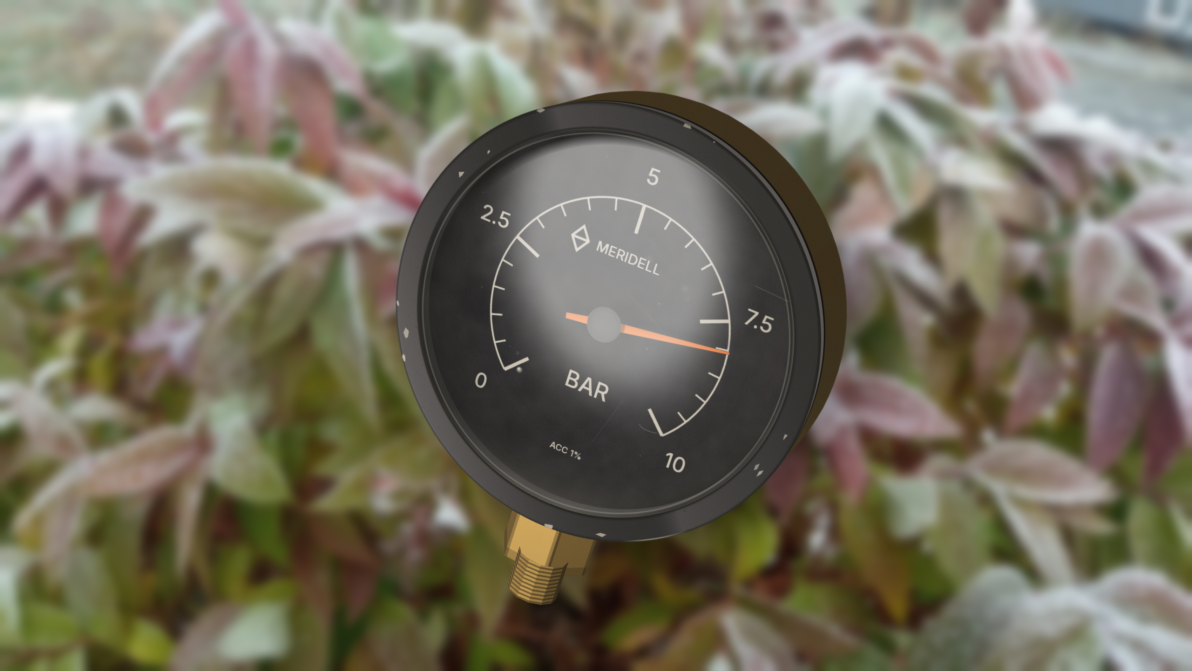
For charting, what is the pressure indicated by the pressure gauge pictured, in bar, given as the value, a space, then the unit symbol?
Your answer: 8 bar
